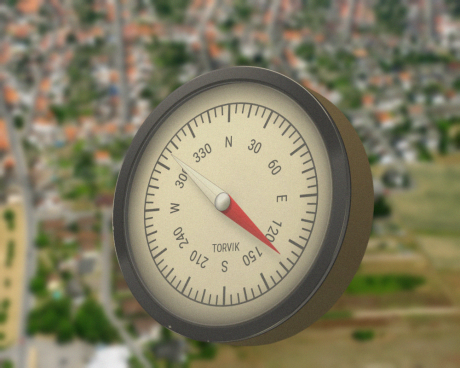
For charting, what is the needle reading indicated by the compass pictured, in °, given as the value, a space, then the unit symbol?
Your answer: 130 °
